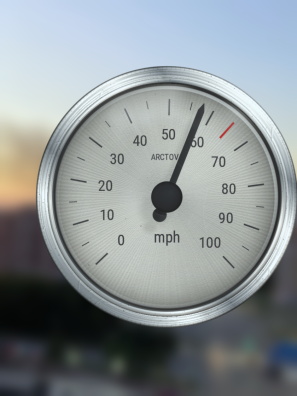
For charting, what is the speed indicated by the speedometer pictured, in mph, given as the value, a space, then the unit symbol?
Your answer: 57.5 mph
